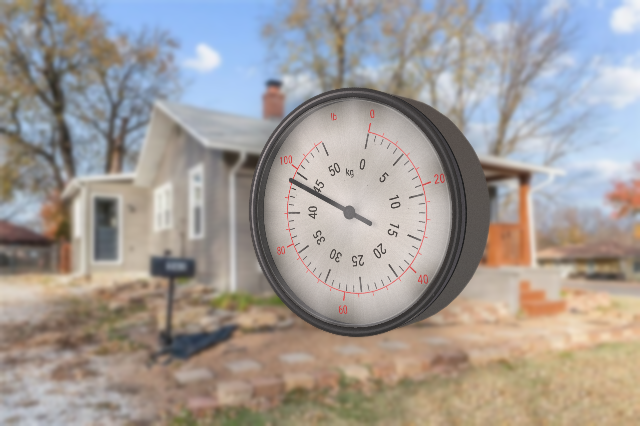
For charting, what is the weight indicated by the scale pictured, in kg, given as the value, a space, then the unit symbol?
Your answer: 44 kg
